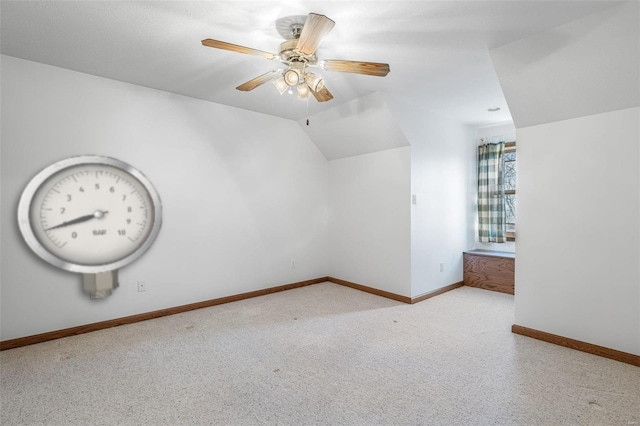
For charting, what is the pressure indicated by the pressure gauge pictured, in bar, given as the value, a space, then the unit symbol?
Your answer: 1 bar
